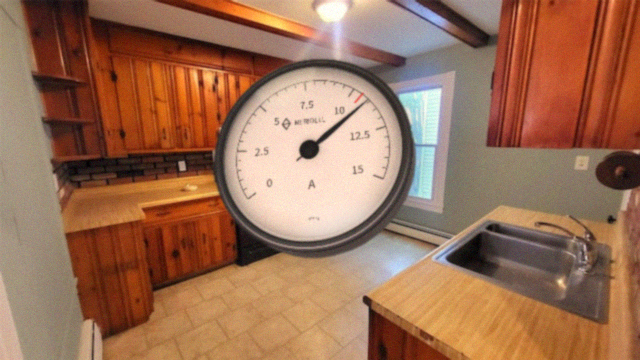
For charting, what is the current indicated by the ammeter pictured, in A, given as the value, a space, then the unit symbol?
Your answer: 11 A
